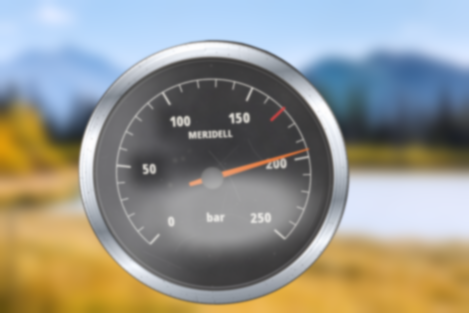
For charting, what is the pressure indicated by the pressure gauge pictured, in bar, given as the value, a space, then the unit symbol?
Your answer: 195 bar
